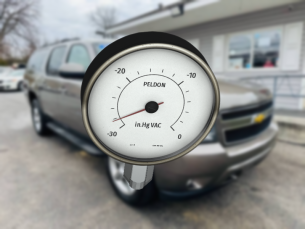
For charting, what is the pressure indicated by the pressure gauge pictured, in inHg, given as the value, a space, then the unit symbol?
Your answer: -28 inHg
